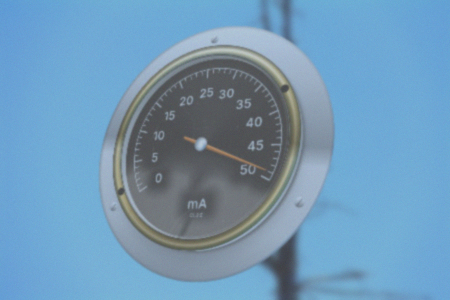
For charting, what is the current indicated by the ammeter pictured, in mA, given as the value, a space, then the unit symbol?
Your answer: 49 mA
